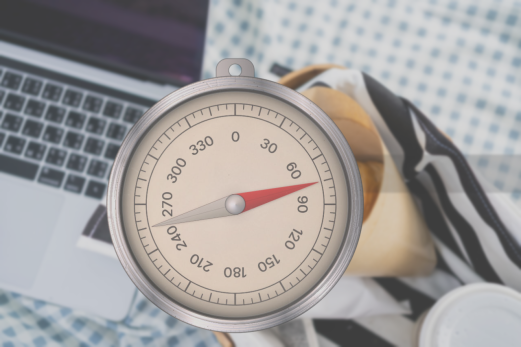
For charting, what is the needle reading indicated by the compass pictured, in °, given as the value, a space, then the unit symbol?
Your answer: 75 °
